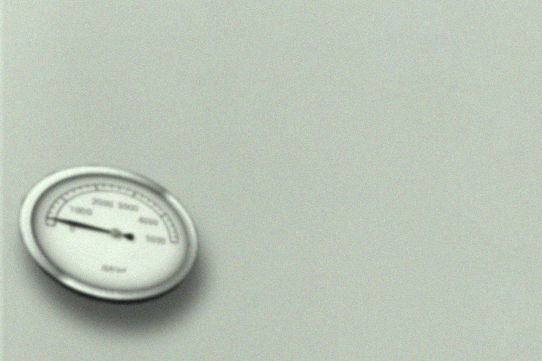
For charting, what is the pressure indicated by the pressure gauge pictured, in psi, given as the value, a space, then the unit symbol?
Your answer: 200 psi
